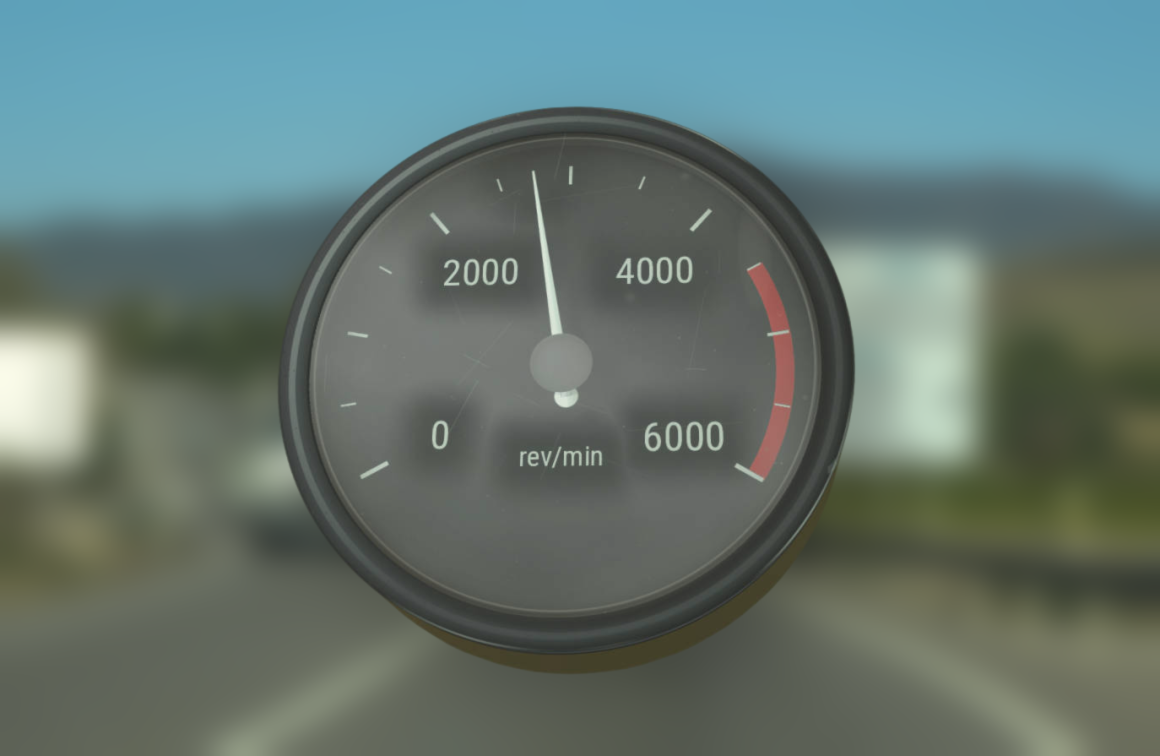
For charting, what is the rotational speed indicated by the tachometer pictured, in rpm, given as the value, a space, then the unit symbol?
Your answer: 2750 rpm
